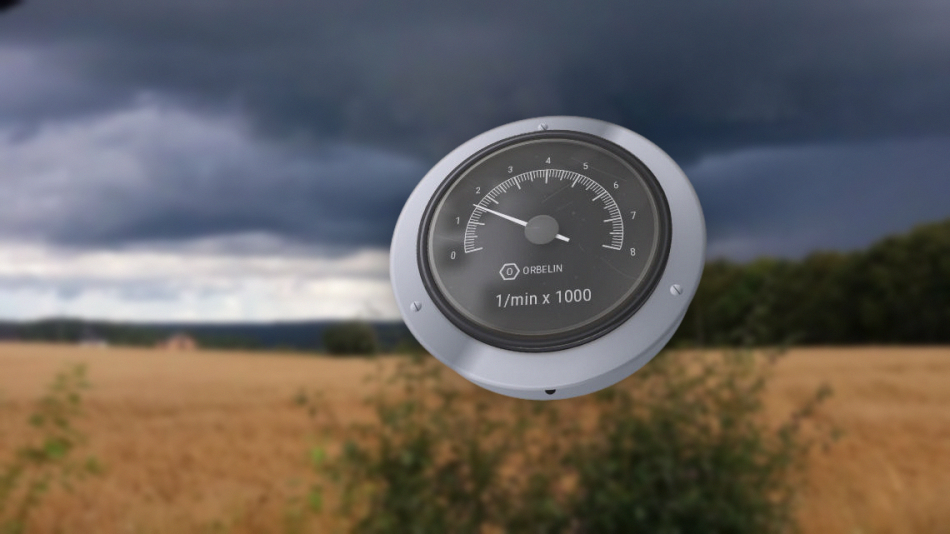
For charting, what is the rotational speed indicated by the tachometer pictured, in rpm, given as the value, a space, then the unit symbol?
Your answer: 1500 rpm
